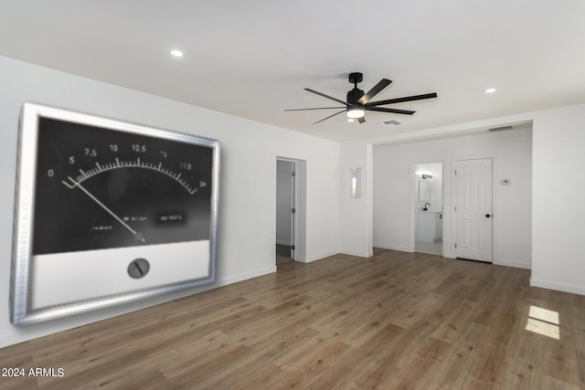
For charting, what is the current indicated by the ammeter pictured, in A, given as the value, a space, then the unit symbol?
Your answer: 2.5 A
